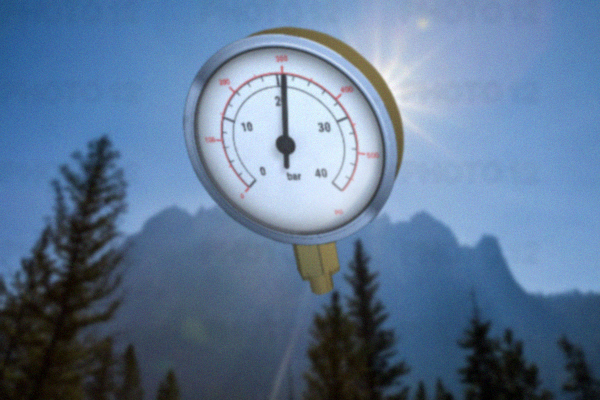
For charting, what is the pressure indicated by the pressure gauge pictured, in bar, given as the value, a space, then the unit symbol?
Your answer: 21 bar
